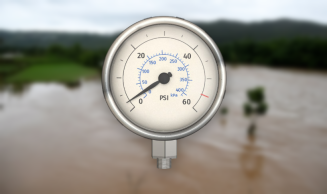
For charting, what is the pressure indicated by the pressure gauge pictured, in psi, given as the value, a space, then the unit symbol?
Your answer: 2.5 psi
